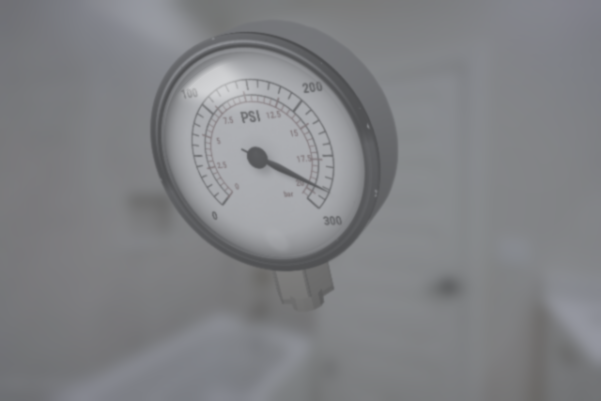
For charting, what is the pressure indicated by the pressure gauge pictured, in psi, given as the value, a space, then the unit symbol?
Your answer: 280 psi
